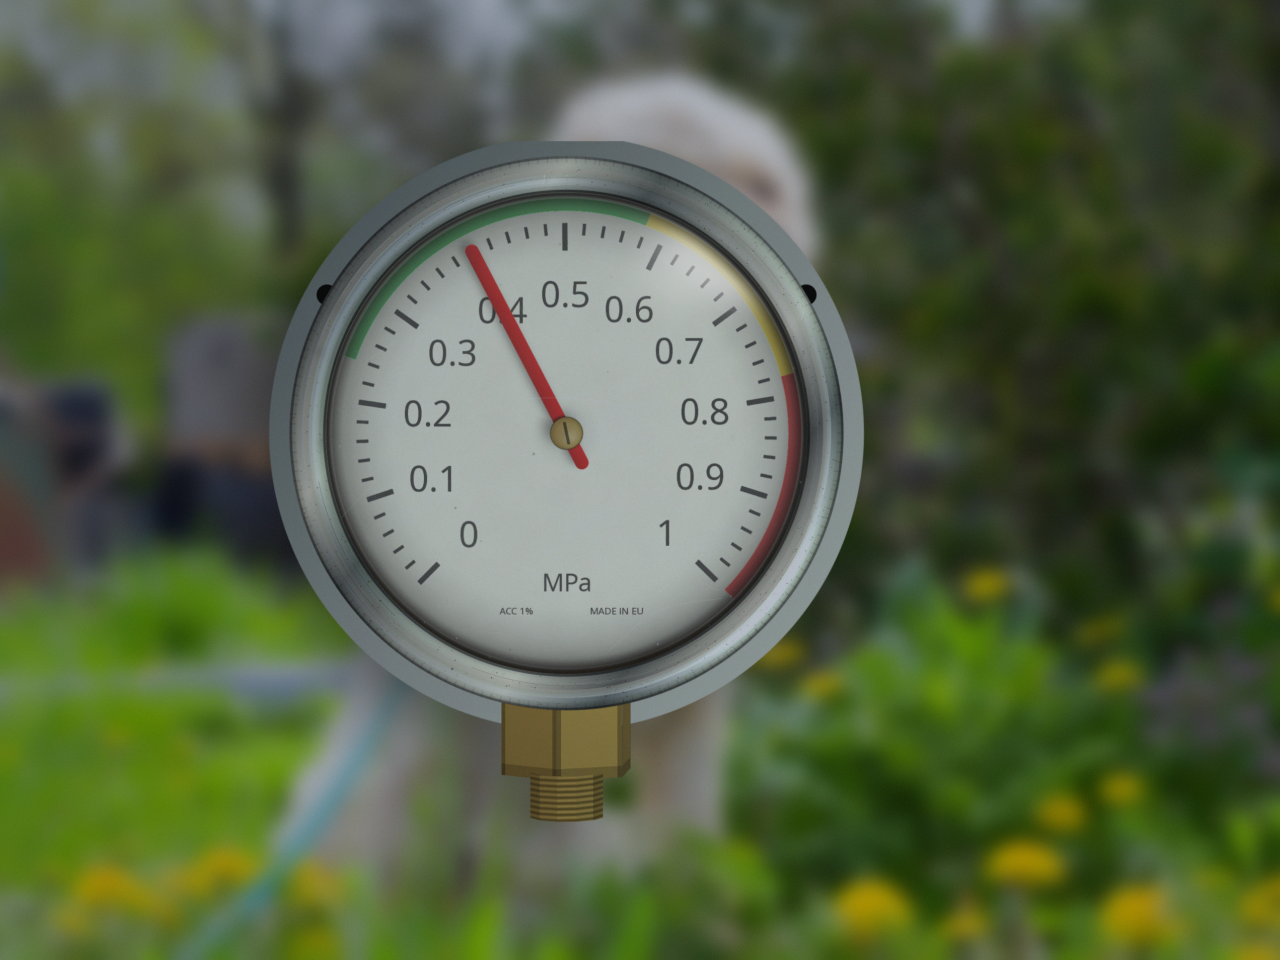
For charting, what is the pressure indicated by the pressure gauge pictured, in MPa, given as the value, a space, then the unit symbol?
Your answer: 0.4 MPa
